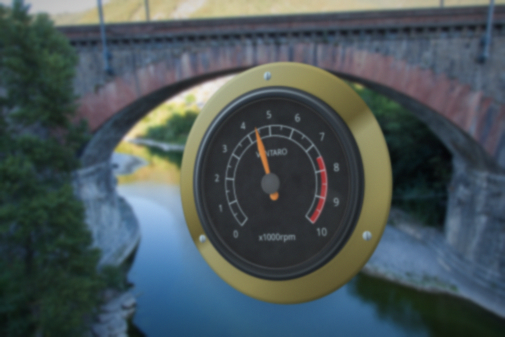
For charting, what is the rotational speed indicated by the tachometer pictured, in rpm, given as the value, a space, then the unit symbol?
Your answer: 4500 rpm
